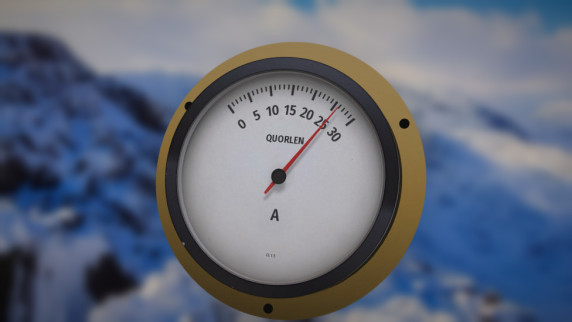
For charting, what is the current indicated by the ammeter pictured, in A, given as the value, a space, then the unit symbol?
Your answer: 26 A
